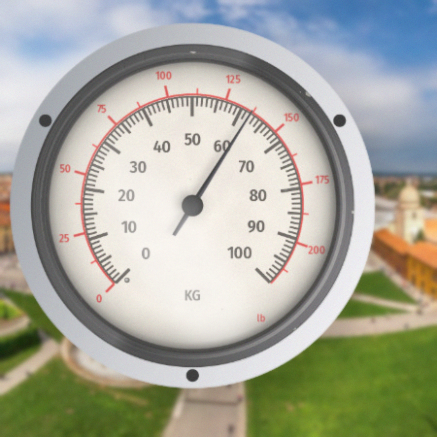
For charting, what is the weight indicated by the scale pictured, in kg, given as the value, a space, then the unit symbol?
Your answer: 62 kg
